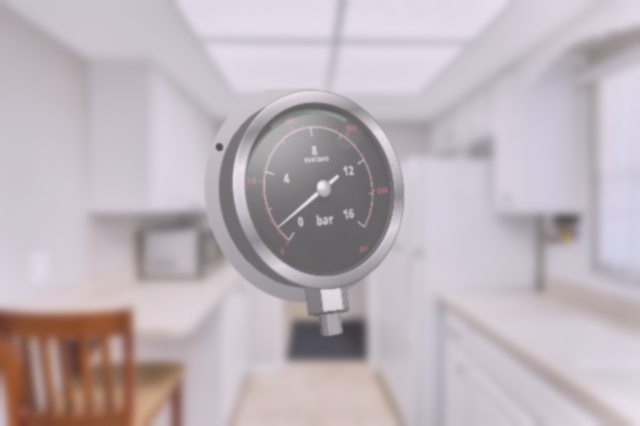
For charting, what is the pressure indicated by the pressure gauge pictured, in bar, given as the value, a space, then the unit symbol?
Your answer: 1 bar
